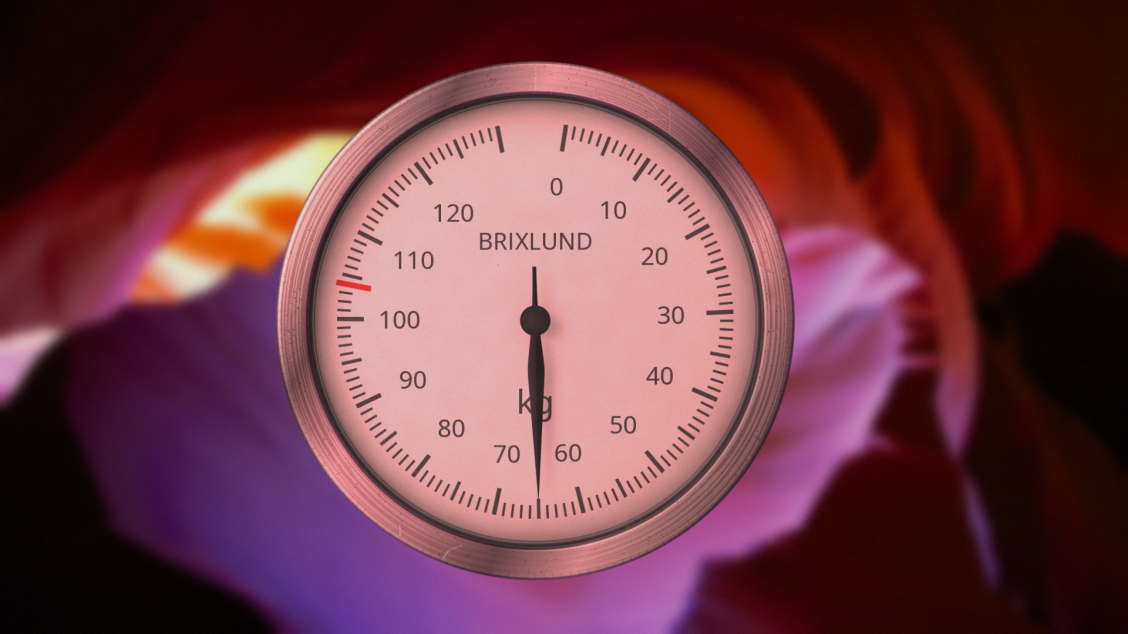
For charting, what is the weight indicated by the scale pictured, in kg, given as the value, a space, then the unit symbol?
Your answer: 65 kg
